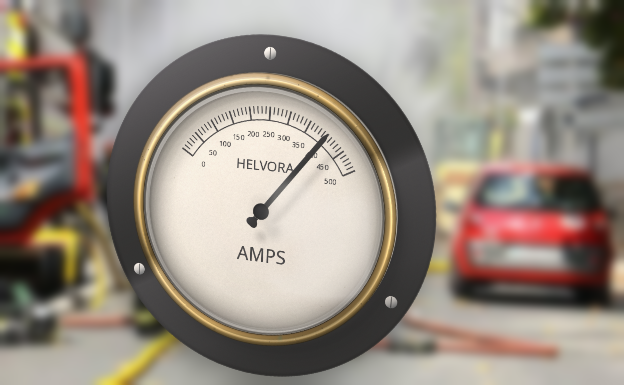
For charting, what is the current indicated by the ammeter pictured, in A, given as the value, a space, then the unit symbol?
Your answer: 400 A
